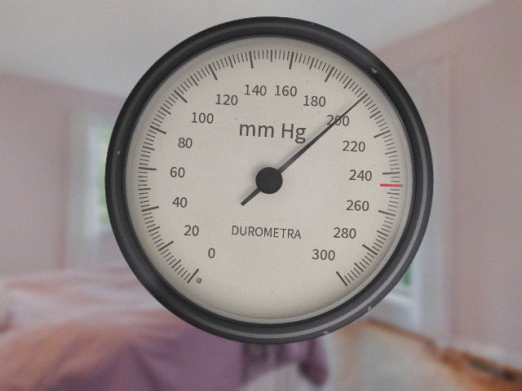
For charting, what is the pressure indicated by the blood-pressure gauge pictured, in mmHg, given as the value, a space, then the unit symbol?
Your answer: 200 mmHg
